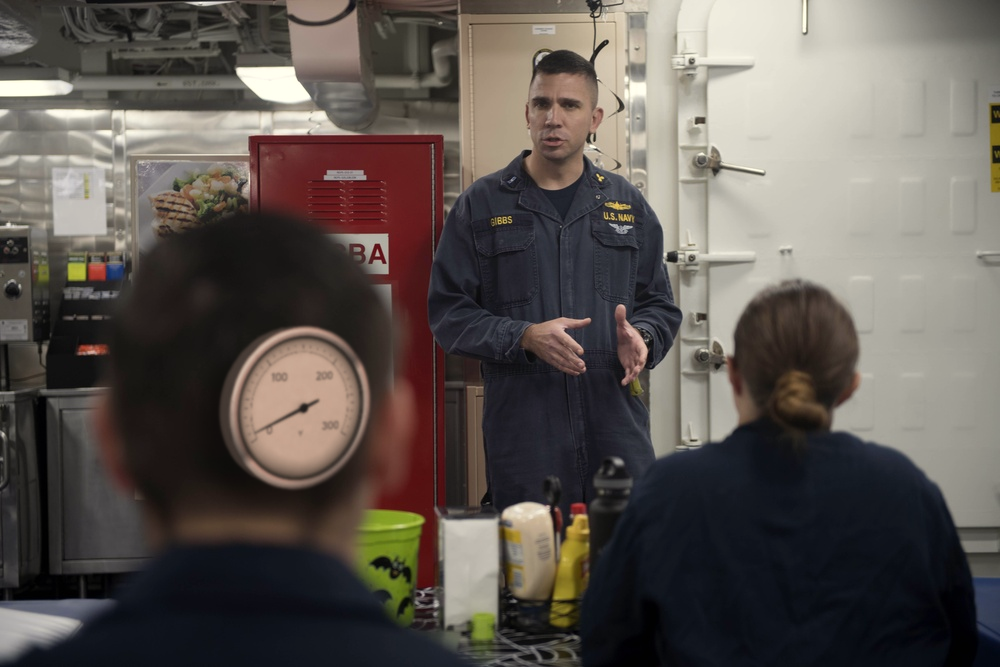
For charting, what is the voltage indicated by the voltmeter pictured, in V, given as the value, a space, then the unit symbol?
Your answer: 10 V
